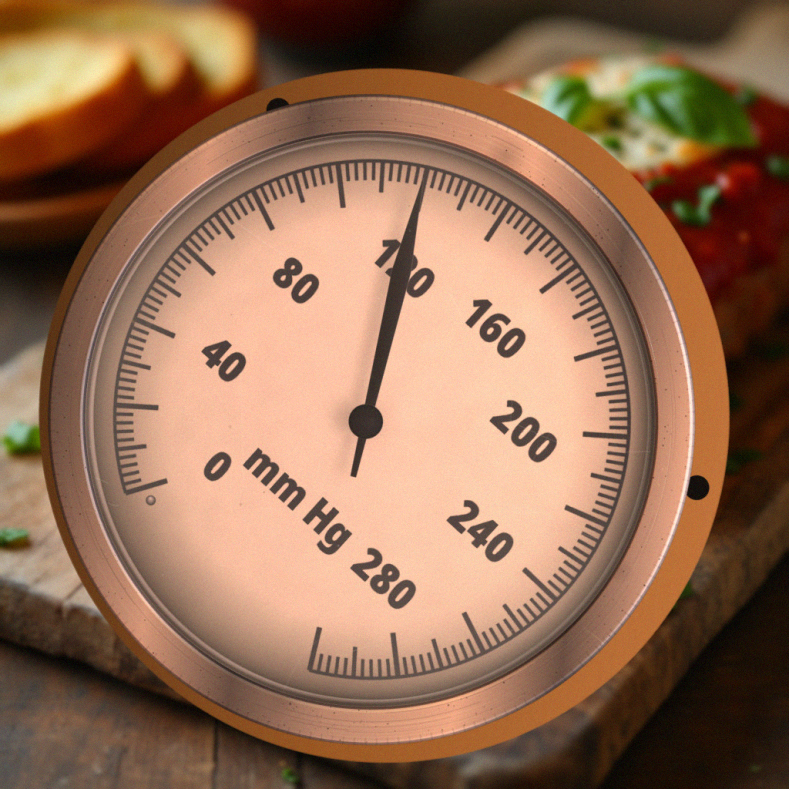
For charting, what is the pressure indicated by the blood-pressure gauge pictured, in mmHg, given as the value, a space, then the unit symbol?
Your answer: 120 mmHg
